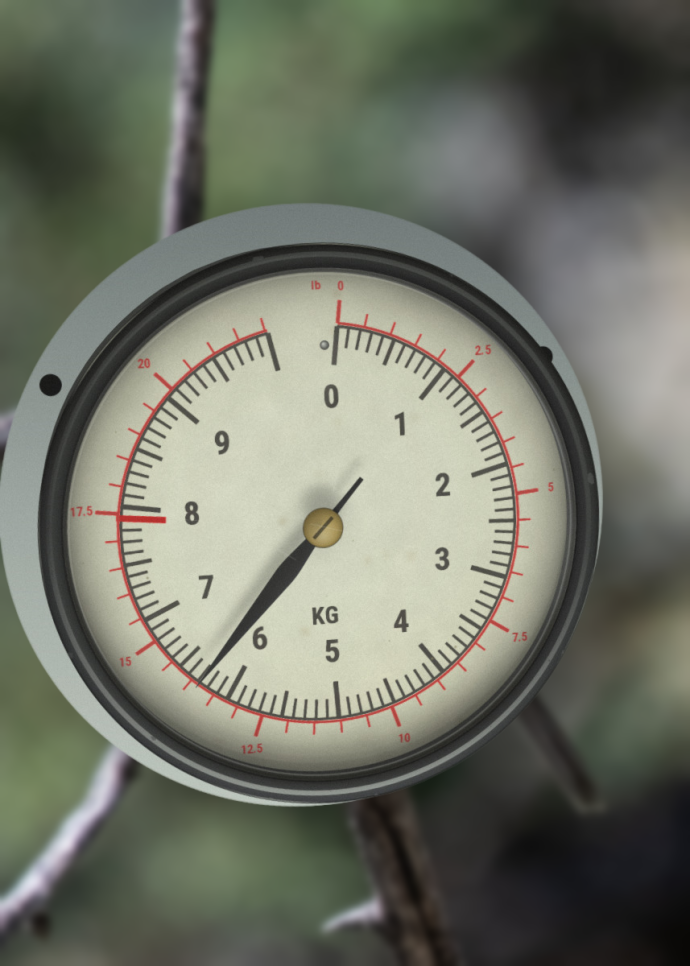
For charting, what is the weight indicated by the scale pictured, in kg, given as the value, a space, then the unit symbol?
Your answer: 6.3 kg
